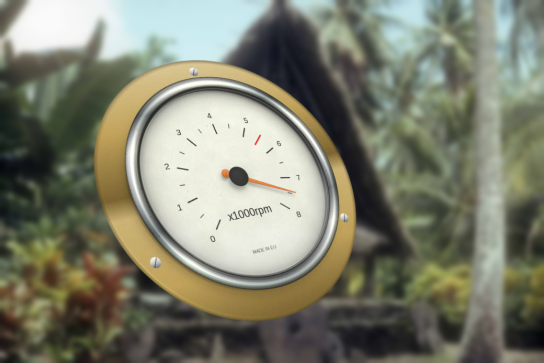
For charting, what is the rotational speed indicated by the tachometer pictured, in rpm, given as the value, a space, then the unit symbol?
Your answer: 7500 rpm
